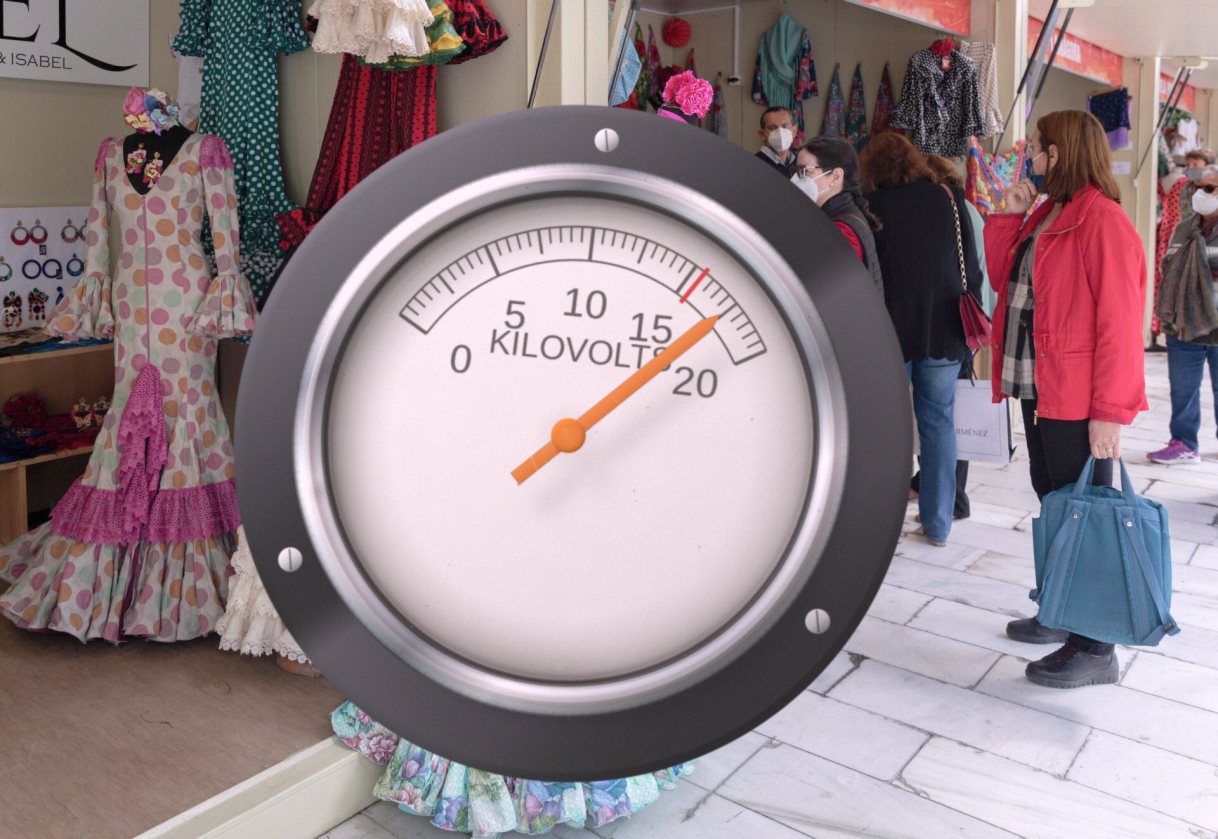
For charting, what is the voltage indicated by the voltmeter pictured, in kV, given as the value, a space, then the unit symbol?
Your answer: 17.5 kV
